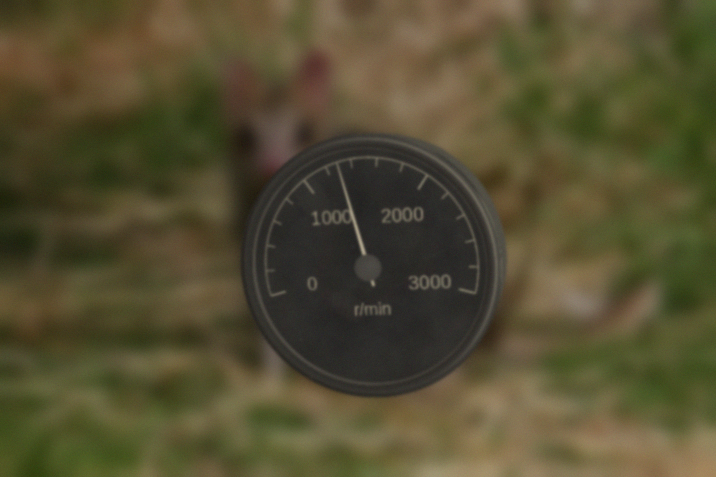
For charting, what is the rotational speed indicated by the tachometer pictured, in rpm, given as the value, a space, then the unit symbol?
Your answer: 1300 rpm
